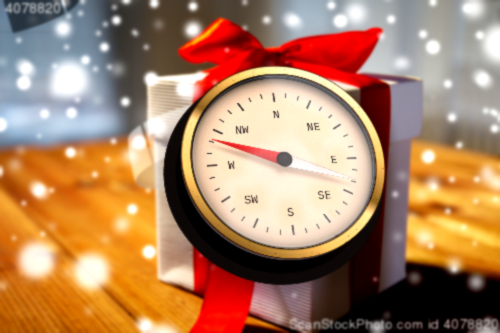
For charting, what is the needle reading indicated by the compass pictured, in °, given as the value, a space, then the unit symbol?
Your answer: 290 °
